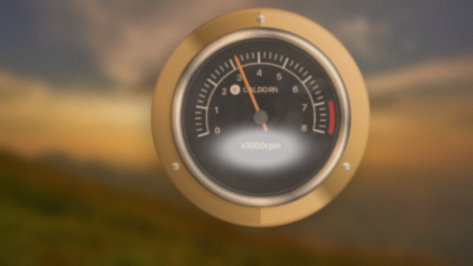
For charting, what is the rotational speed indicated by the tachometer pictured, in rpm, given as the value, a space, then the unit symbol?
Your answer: 3200 rpm
